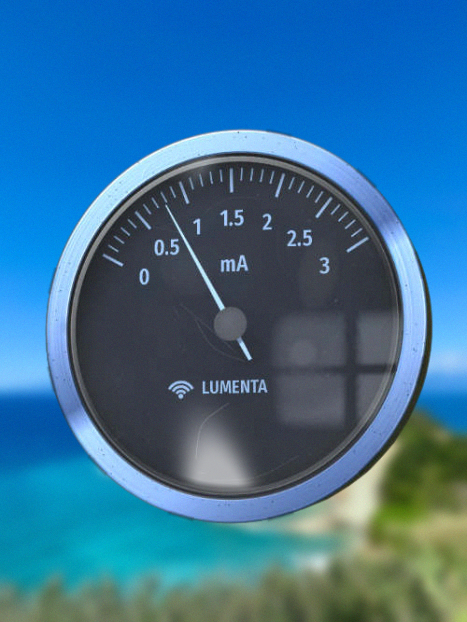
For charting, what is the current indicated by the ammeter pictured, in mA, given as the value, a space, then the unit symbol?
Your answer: 0.8 mA
